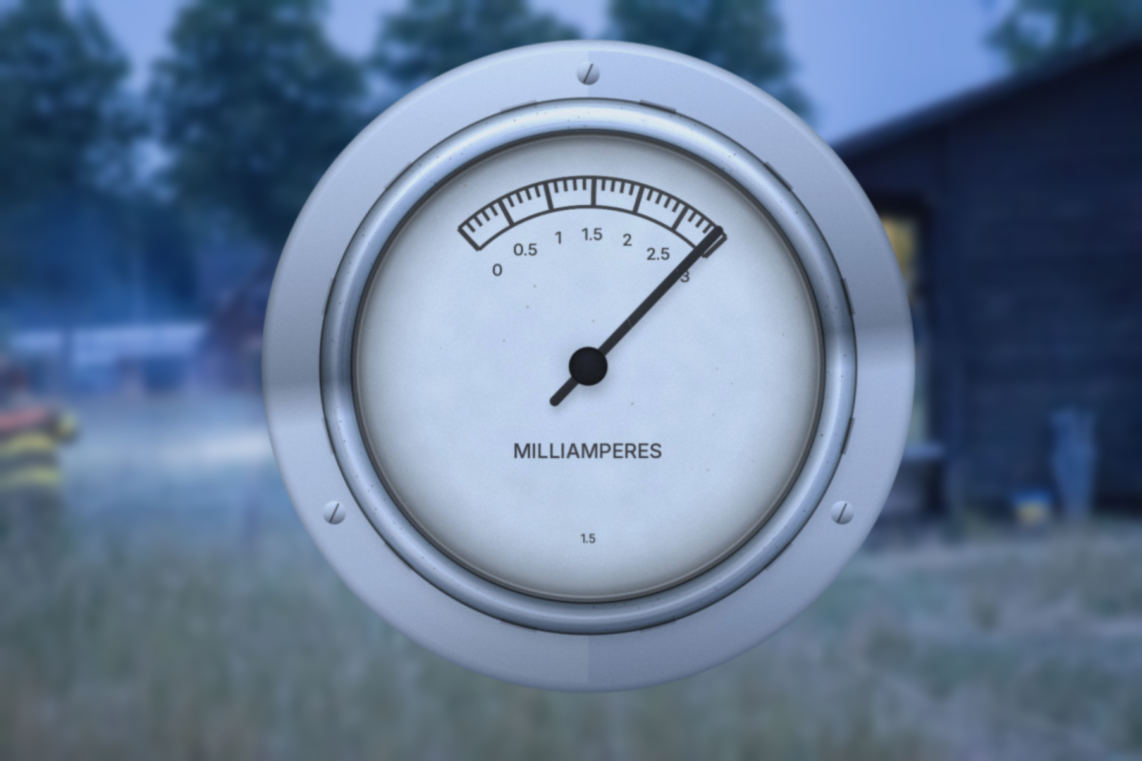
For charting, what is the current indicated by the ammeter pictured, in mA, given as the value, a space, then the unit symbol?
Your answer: 2.9 mA
